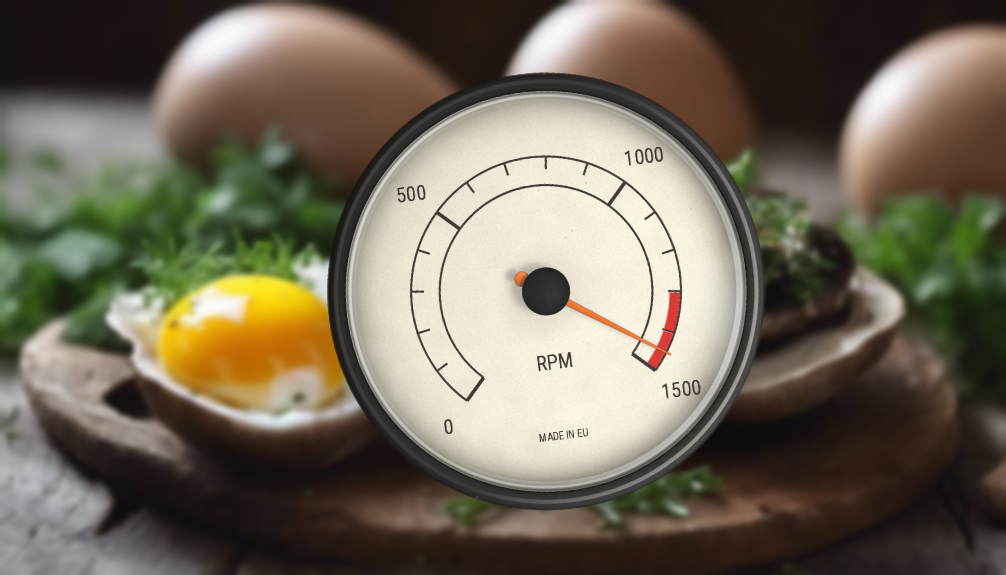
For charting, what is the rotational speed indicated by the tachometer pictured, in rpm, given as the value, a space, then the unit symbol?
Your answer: 1450 rpm
